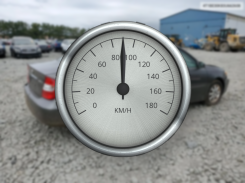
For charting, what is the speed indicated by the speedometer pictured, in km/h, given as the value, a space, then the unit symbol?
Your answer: 90 km/h
